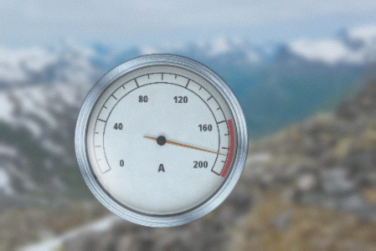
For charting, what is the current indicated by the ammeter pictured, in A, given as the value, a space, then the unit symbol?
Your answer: 185 A
